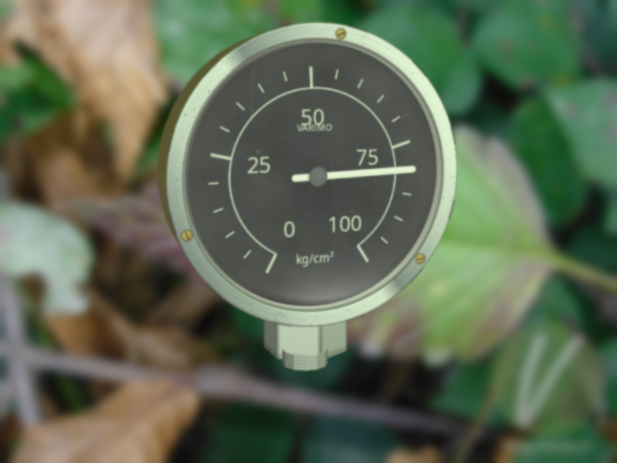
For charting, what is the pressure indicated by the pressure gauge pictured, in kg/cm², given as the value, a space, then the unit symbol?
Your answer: 80 kg/cm²
